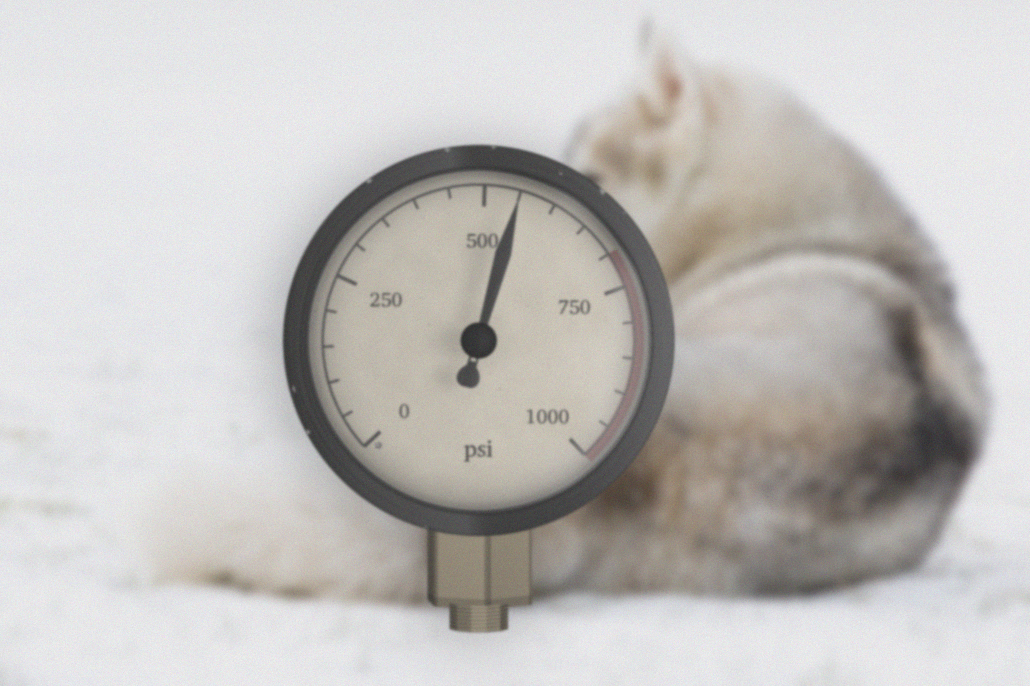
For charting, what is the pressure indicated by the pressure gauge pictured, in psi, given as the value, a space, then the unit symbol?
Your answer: 550 psi
